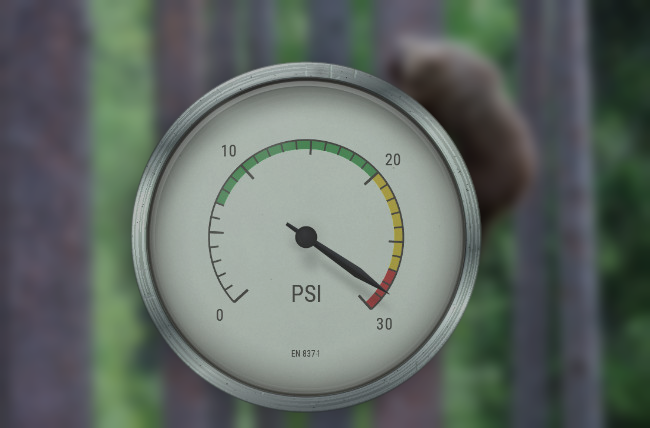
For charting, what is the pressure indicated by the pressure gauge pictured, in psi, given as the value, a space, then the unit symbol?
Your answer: 28.5 psi
